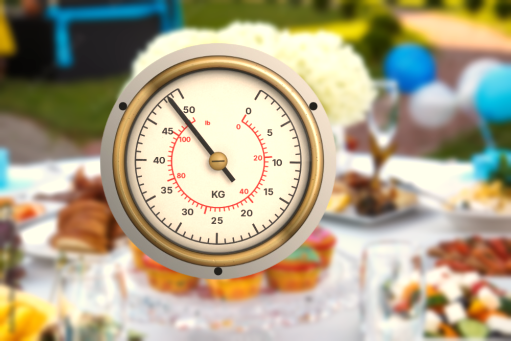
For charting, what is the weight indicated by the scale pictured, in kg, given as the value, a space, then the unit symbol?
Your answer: 48.5 kg
